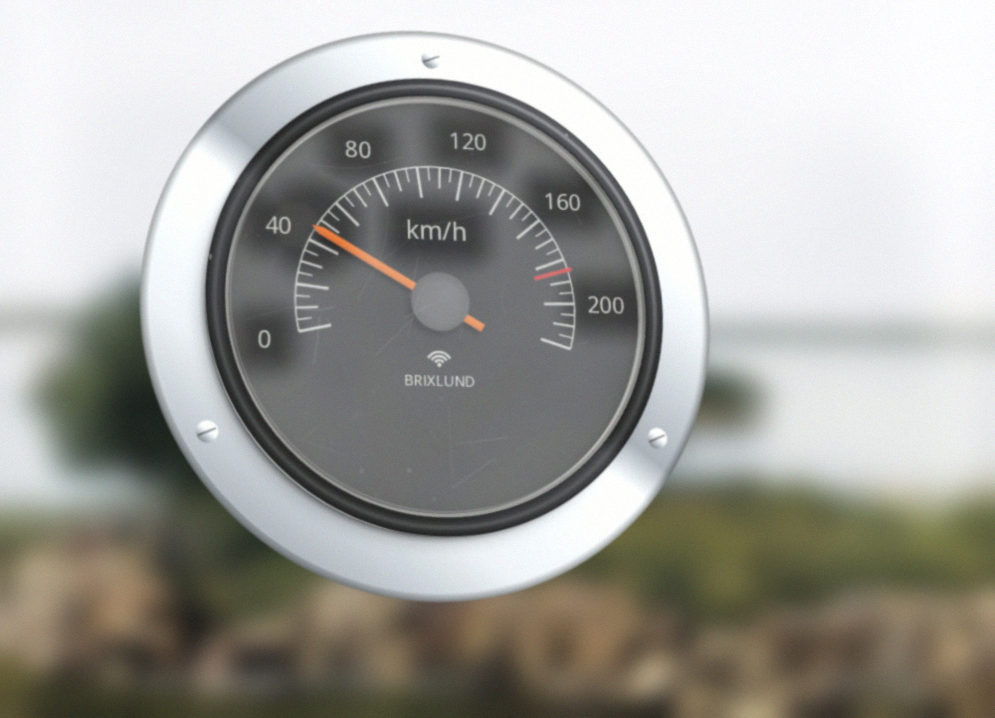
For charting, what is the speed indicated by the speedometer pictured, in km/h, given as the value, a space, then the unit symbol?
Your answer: 45 km/h
